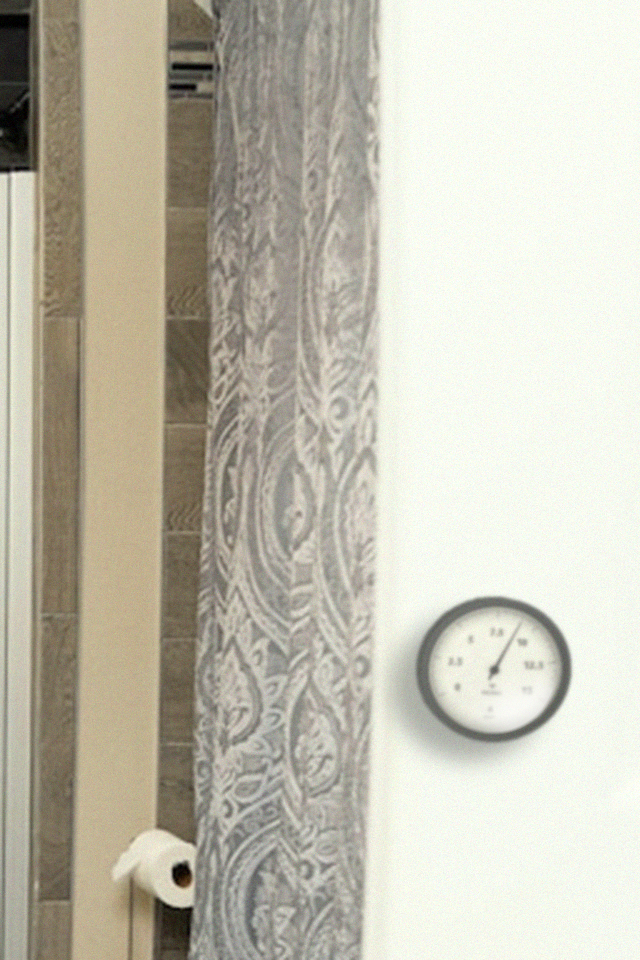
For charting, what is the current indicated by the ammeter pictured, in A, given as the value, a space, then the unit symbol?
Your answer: 9 A
